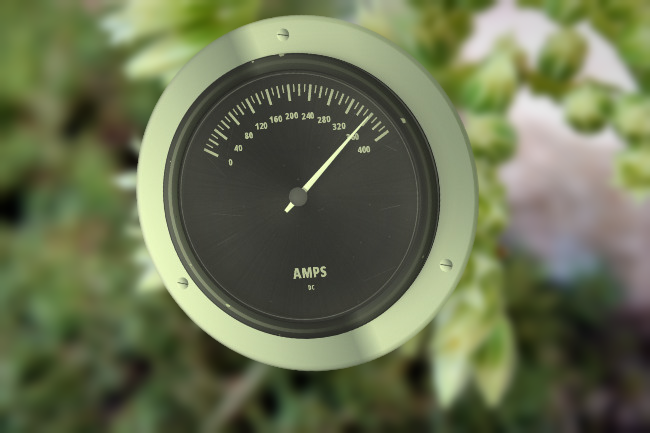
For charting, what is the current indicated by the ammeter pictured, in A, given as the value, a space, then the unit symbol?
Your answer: 360 A
